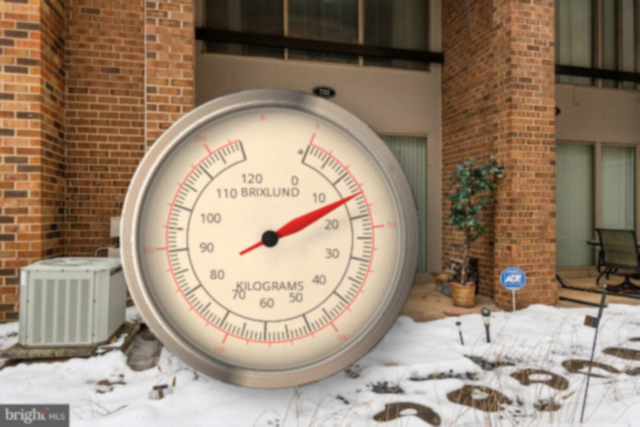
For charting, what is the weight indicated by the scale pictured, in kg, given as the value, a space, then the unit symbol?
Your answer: 15 kg
